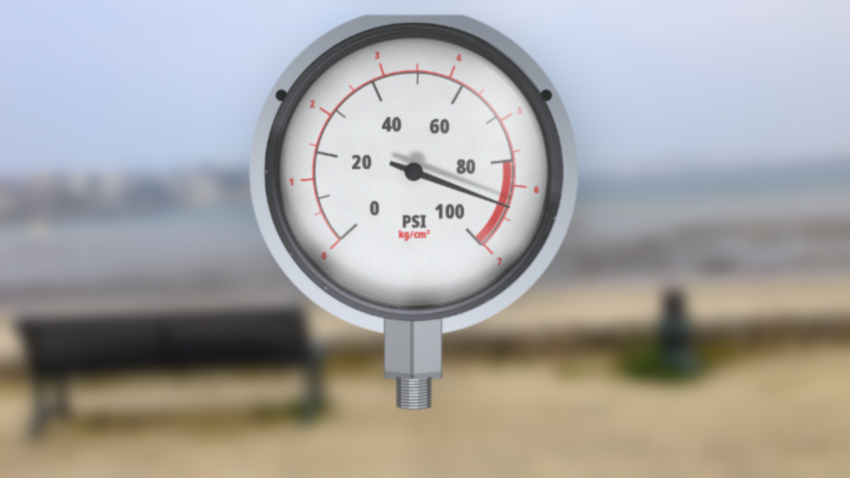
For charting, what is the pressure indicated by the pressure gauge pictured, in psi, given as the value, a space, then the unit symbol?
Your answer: 90 psi
